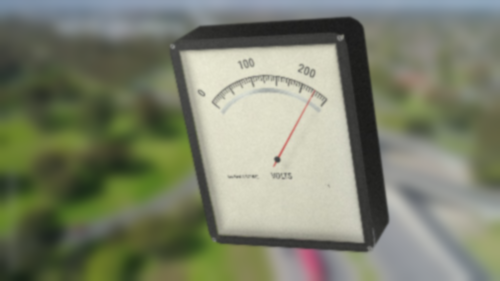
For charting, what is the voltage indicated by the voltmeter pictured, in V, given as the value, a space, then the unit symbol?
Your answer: 225 V
